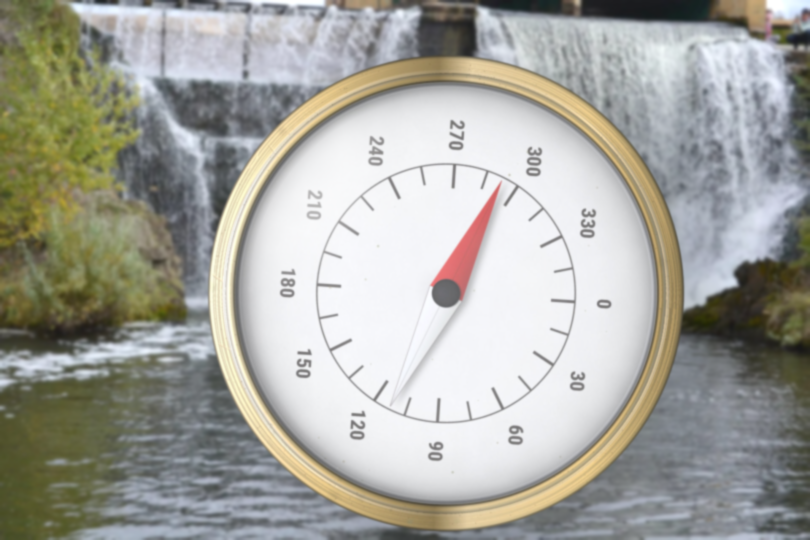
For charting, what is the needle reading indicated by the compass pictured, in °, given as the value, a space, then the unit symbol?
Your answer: 292.5 °
